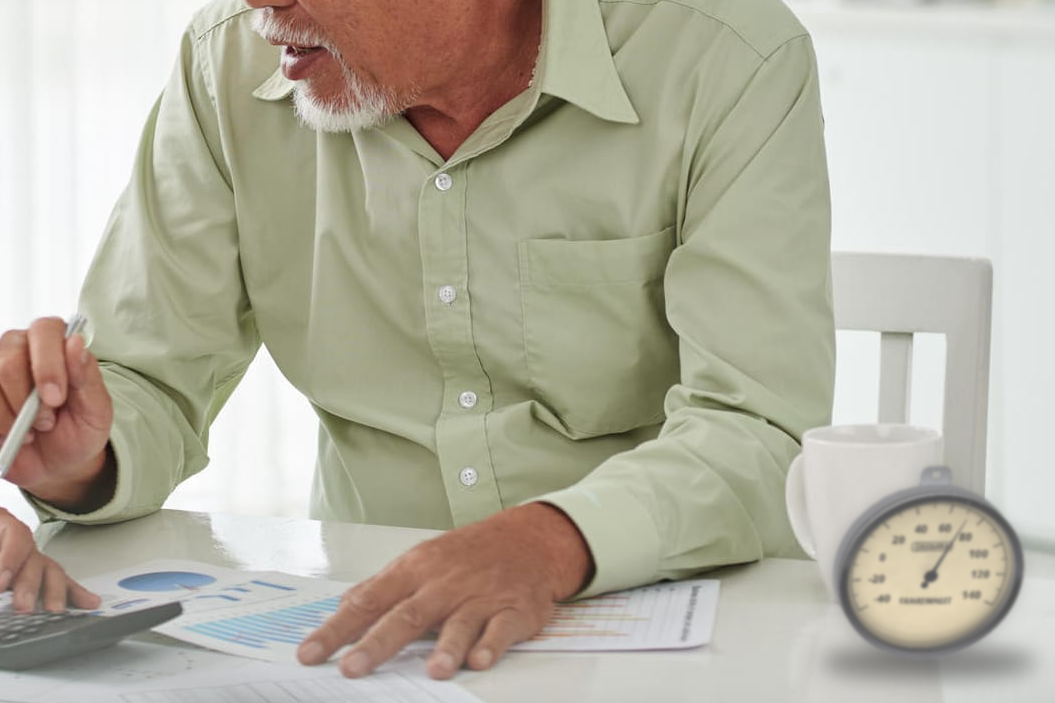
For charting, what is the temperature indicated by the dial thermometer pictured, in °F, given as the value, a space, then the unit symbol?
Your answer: 70 °F
